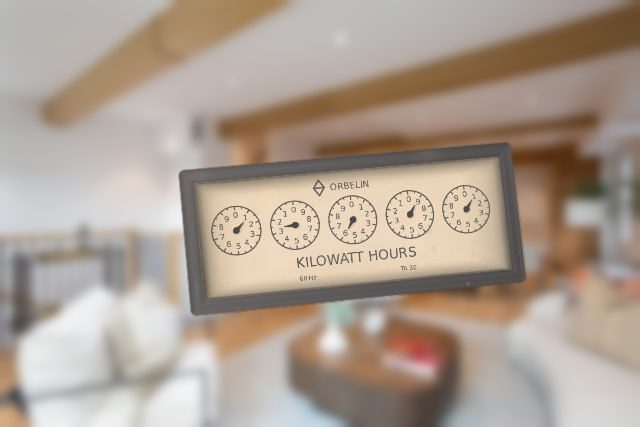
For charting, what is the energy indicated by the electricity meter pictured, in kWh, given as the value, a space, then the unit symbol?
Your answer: 12591 kWh
